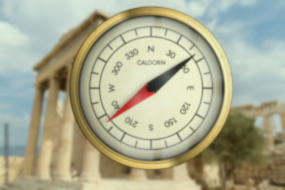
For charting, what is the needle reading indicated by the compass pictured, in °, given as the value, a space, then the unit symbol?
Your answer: 232.5 °
